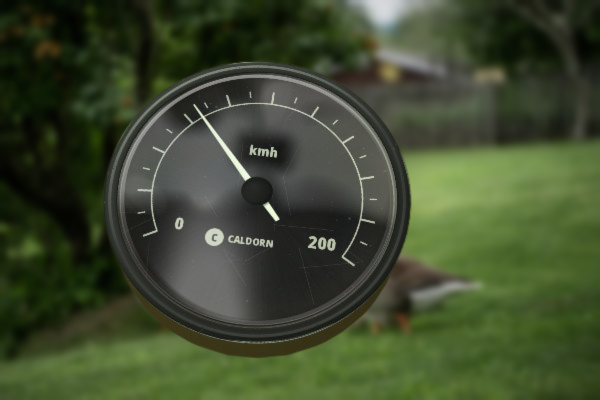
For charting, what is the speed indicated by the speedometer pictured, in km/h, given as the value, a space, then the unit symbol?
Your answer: 65 km/h
